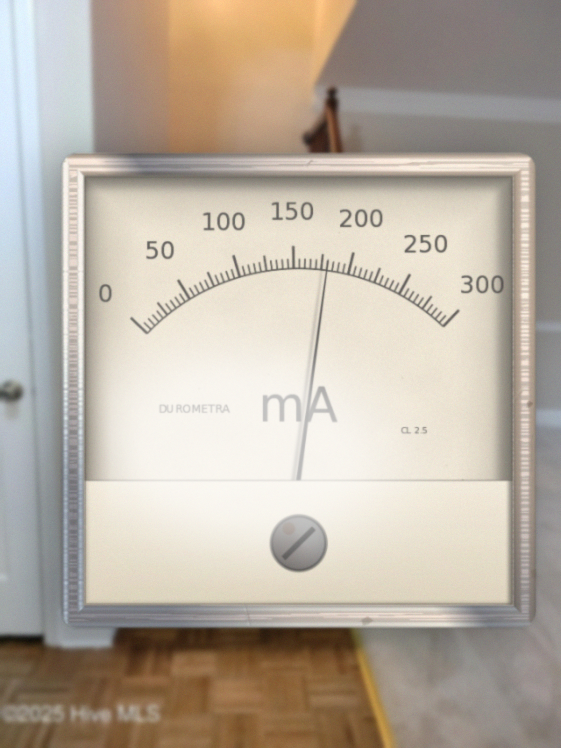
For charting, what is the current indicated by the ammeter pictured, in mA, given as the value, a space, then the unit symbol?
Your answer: 180 mA
